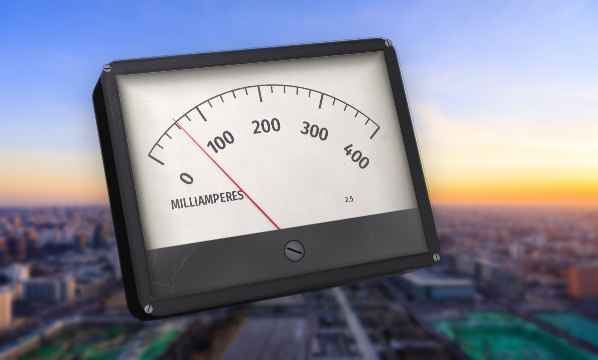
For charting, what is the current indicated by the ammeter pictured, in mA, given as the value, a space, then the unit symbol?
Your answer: 60 mA
